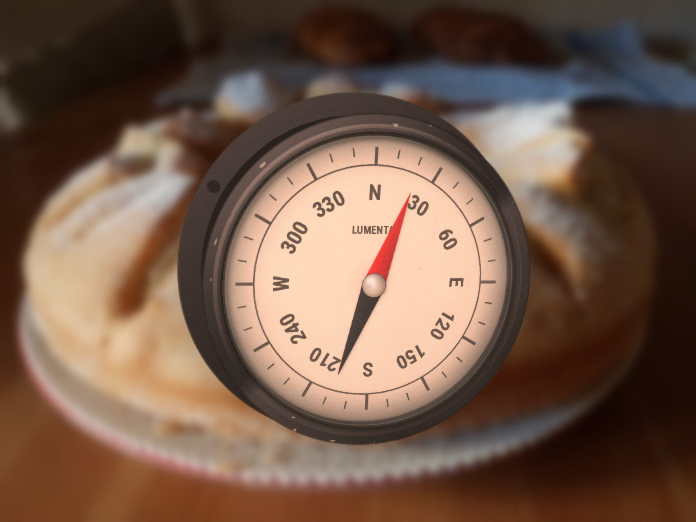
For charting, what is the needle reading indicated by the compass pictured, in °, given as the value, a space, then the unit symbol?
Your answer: 20 °
